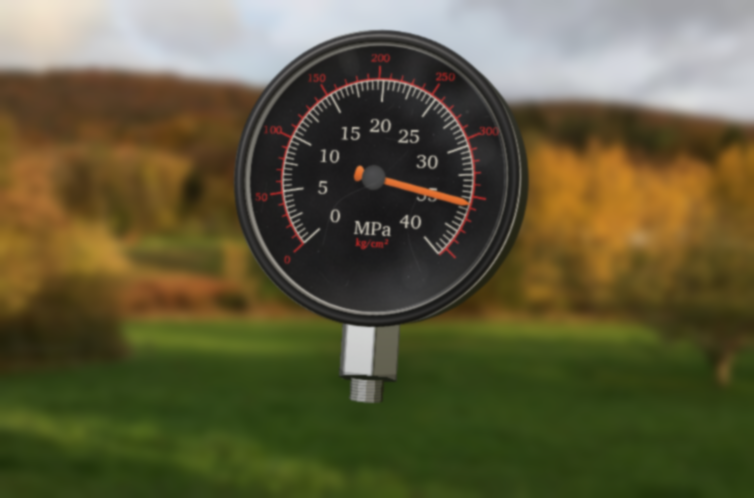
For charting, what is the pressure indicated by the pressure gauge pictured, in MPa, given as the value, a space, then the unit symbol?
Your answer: 35 MPa
